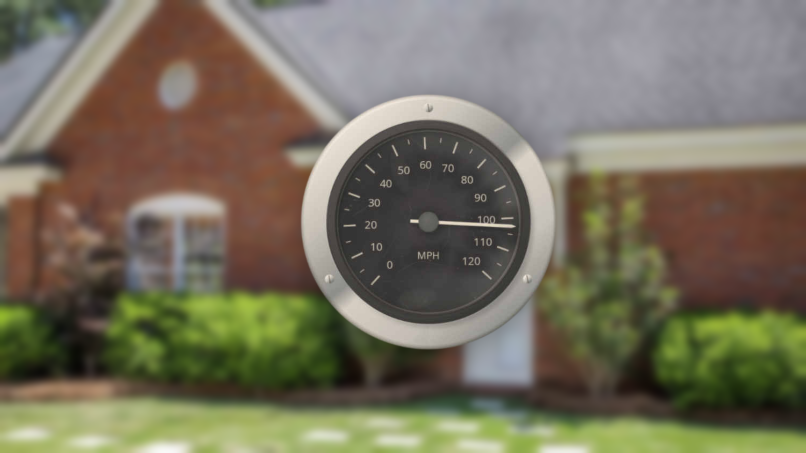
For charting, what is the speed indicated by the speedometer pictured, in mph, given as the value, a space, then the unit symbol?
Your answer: 102.5 mph
